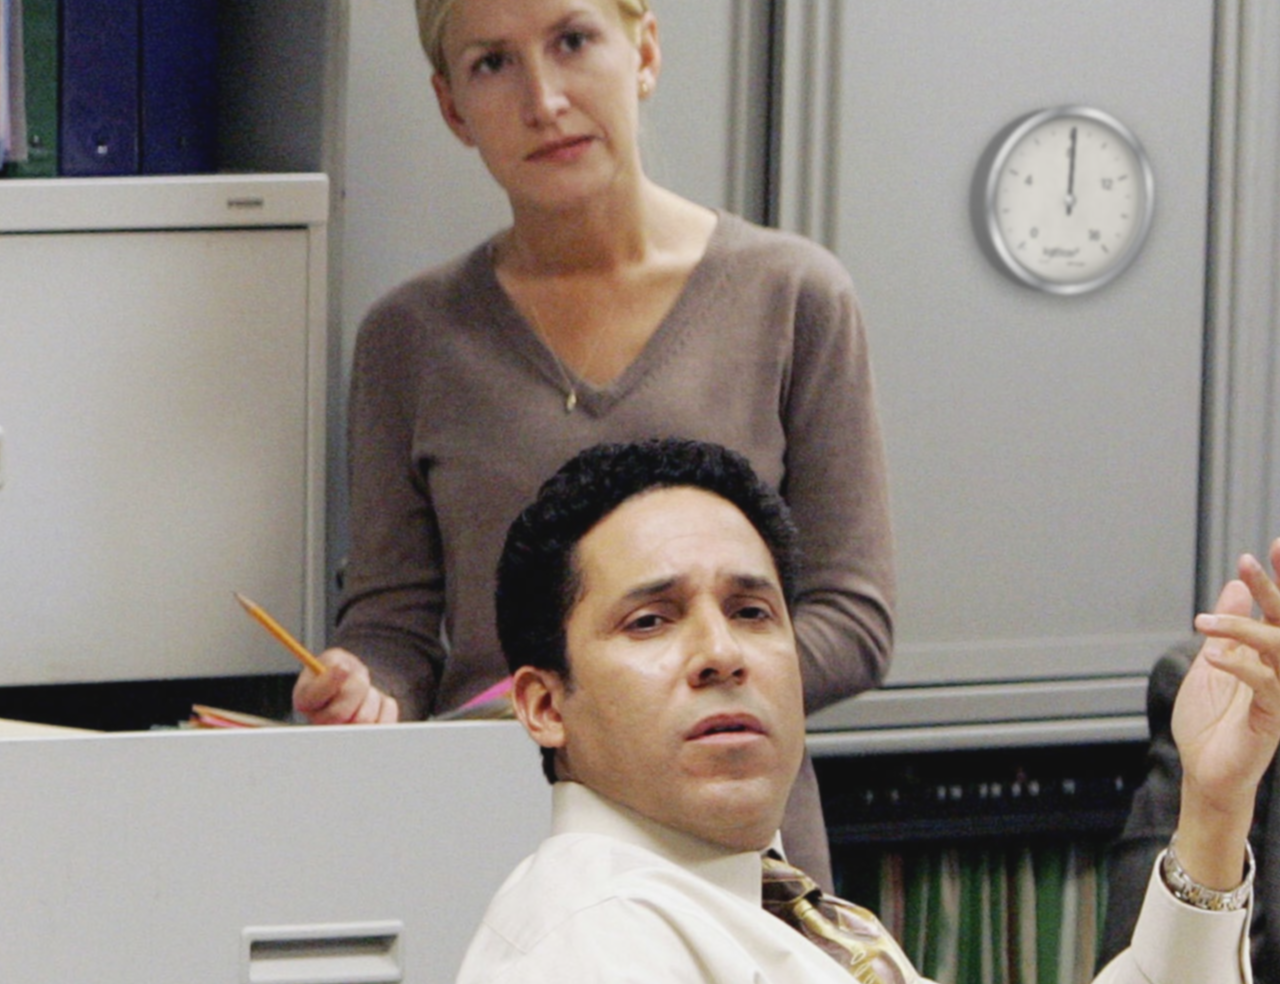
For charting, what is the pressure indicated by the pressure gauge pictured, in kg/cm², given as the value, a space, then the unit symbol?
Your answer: 8 kg/cm²
